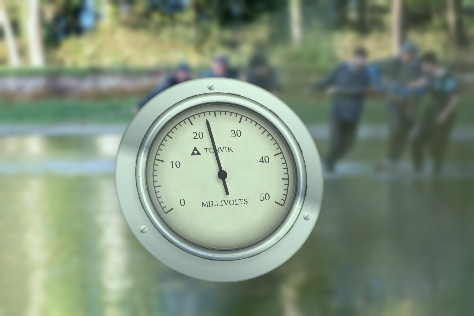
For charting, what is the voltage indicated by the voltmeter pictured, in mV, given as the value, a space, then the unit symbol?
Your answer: 23 mV
